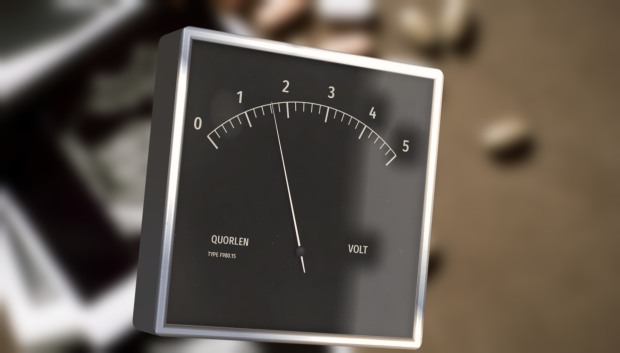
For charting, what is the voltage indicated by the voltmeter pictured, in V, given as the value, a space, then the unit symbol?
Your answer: 1.6 V
